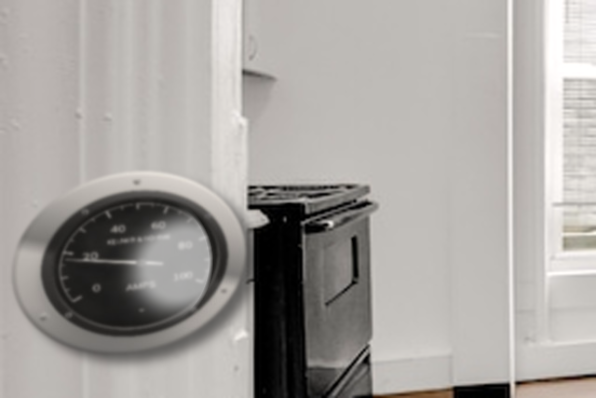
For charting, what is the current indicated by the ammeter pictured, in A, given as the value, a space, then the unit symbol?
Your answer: 17.5 A
